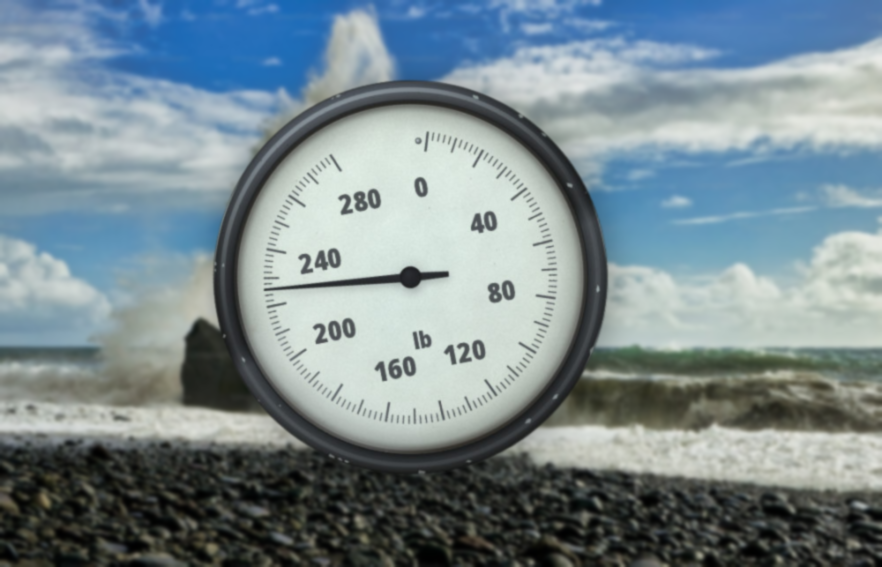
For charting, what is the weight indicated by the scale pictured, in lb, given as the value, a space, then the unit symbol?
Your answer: 226 lb
